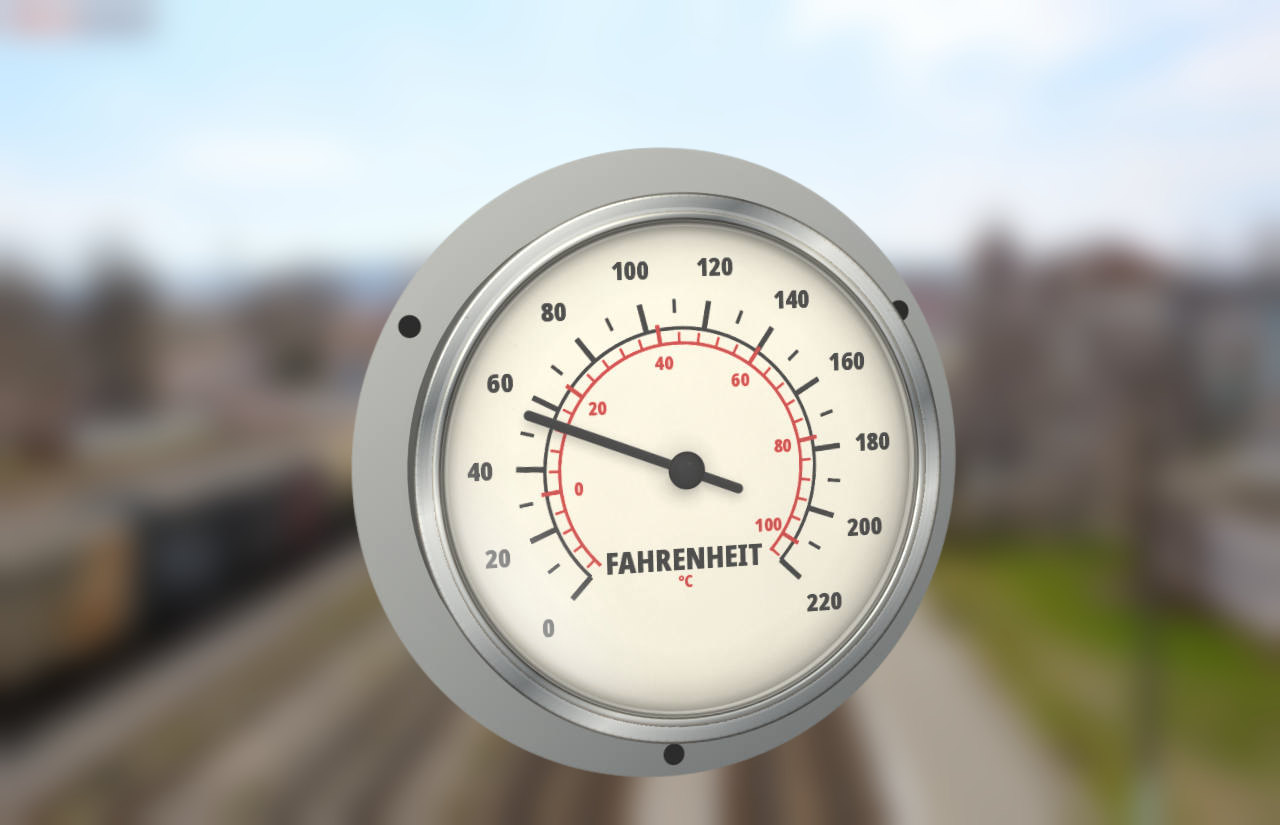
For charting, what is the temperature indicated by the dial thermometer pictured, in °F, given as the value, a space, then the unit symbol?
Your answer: 55 °F
